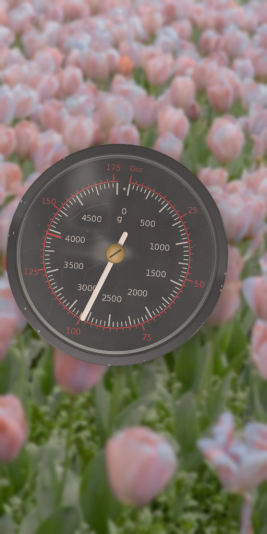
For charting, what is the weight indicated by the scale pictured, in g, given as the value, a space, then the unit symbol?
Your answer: 2800 g
